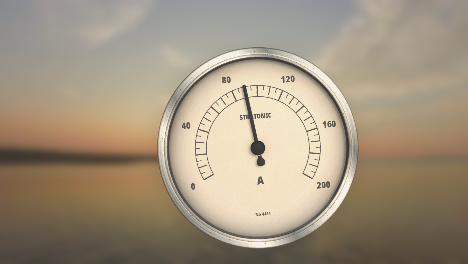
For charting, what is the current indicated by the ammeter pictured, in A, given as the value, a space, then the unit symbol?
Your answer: 90 A
